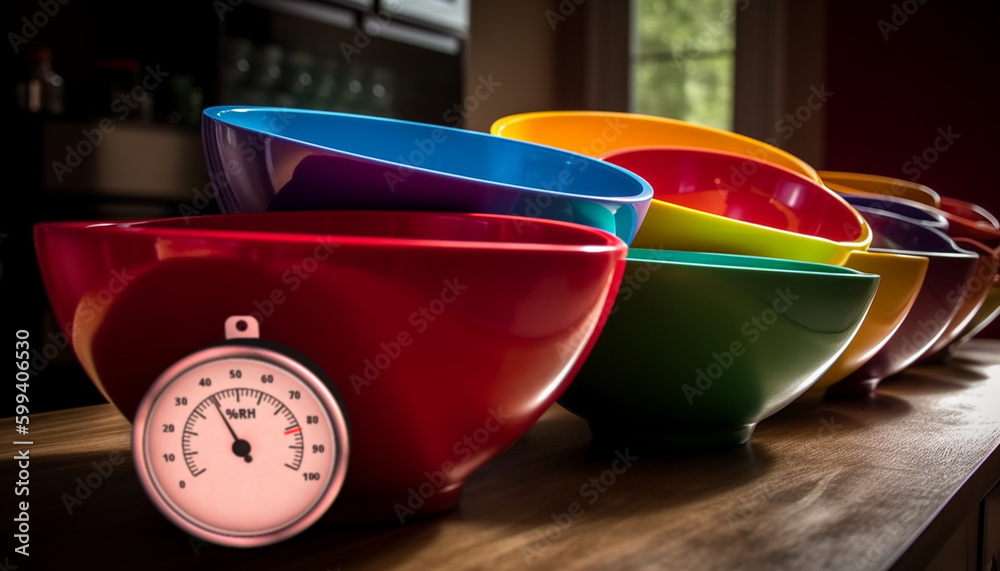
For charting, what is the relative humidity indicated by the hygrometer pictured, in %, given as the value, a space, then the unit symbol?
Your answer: 40 %
